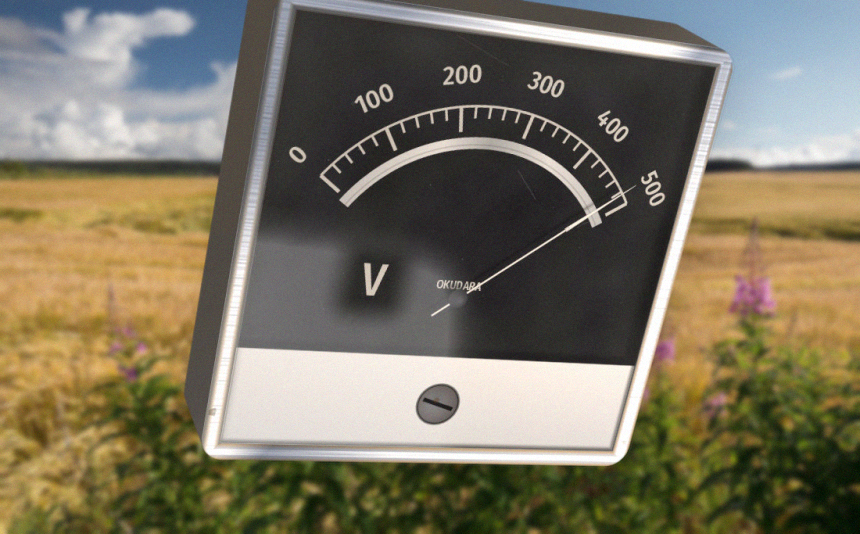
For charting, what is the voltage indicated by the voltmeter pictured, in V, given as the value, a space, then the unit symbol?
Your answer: 480 V
